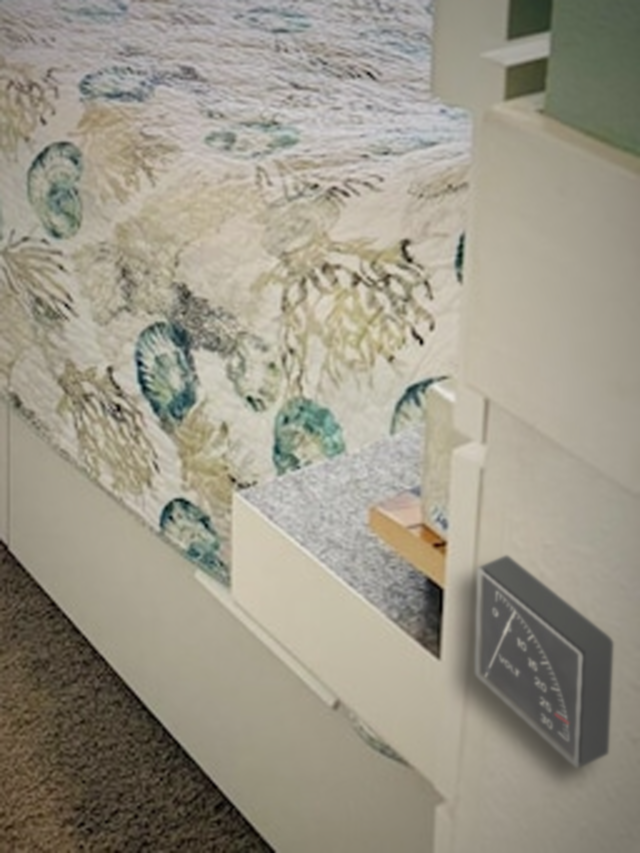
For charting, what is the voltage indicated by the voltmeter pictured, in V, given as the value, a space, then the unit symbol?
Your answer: 5 V
